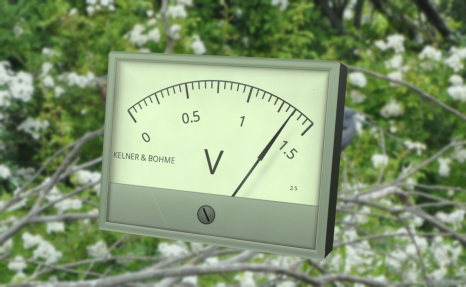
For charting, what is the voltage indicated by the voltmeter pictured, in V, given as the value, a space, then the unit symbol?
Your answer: 1.35 V
